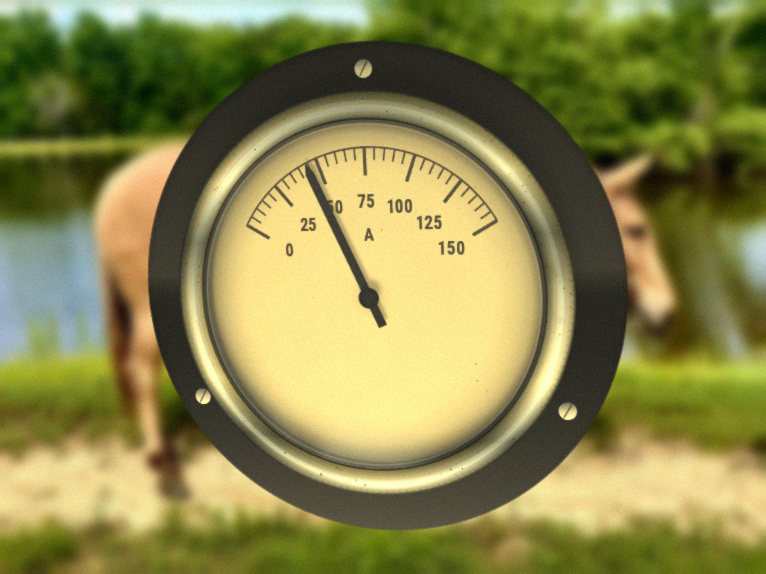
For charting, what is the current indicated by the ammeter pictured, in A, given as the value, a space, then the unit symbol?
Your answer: 45 A
